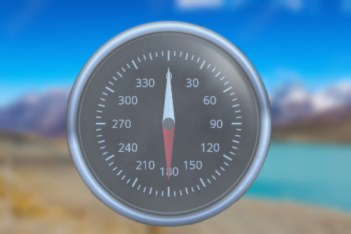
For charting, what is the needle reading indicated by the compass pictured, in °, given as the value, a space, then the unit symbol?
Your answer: 180 °
